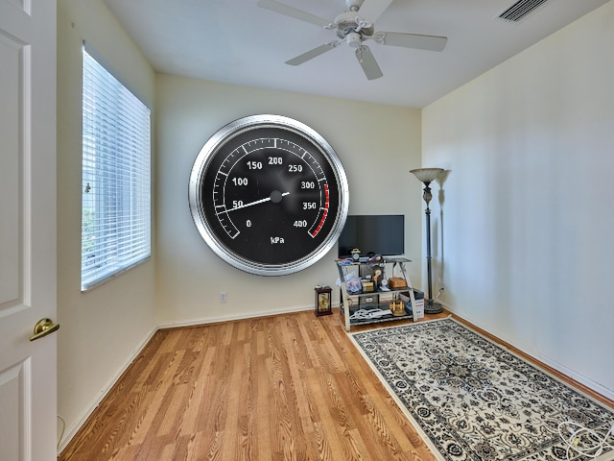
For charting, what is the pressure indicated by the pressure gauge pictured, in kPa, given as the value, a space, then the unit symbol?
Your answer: 40 kPa
